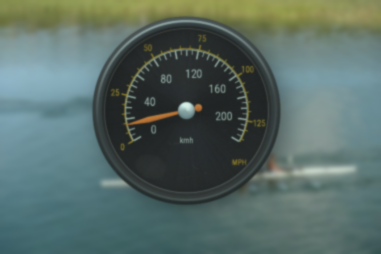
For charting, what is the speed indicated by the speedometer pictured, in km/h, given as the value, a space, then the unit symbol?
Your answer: 15 km/h
